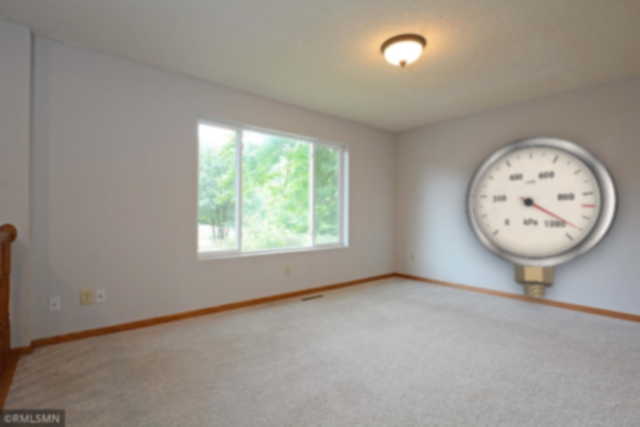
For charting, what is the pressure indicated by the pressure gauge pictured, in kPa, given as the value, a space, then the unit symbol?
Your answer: 950 kPa
